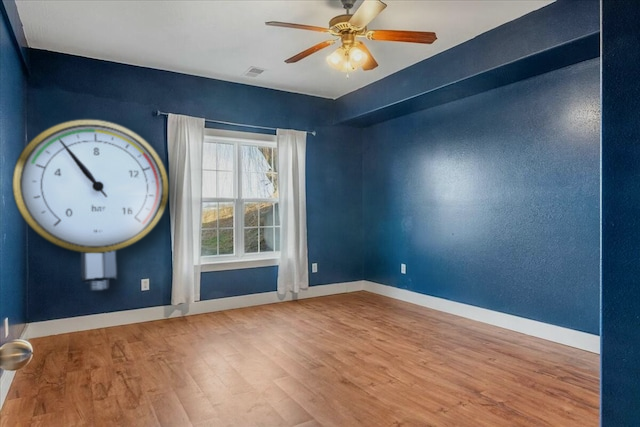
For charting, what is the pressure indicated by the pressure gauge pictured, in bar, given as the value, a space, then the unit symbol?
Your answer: 6 bar
